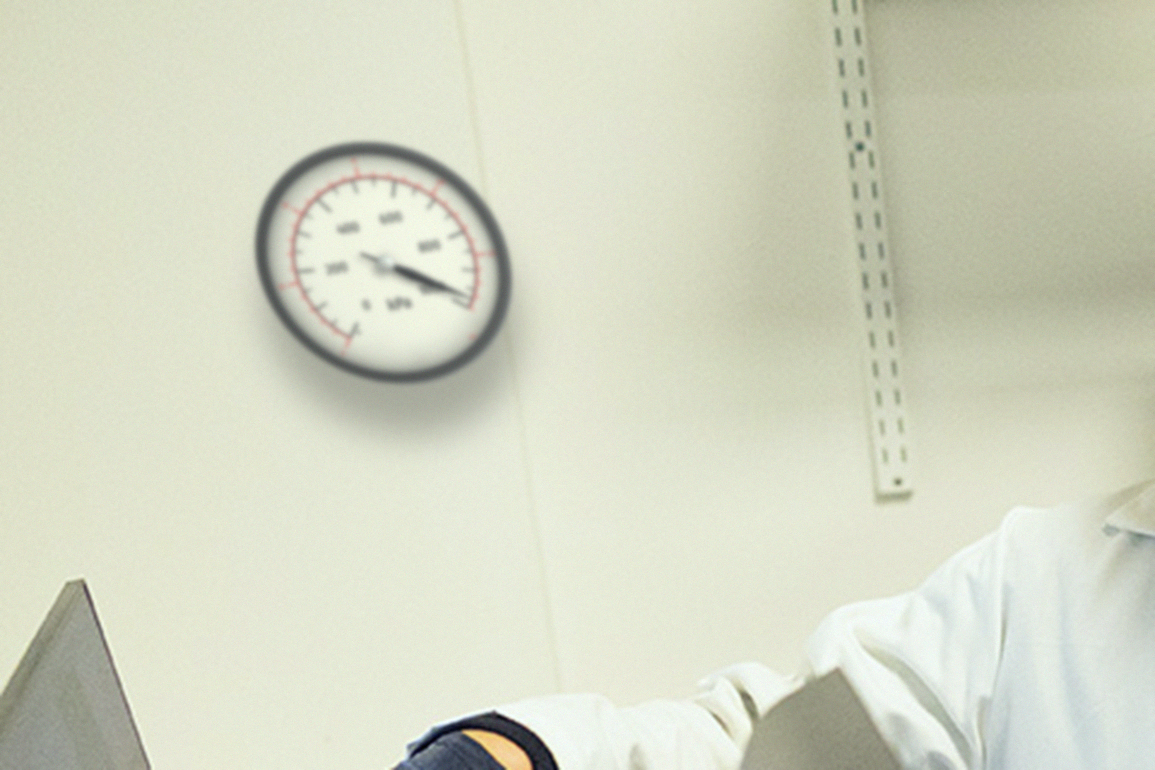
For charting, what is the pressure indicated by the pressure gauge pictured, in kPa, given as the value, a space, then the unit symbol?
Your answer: 975 kPa
